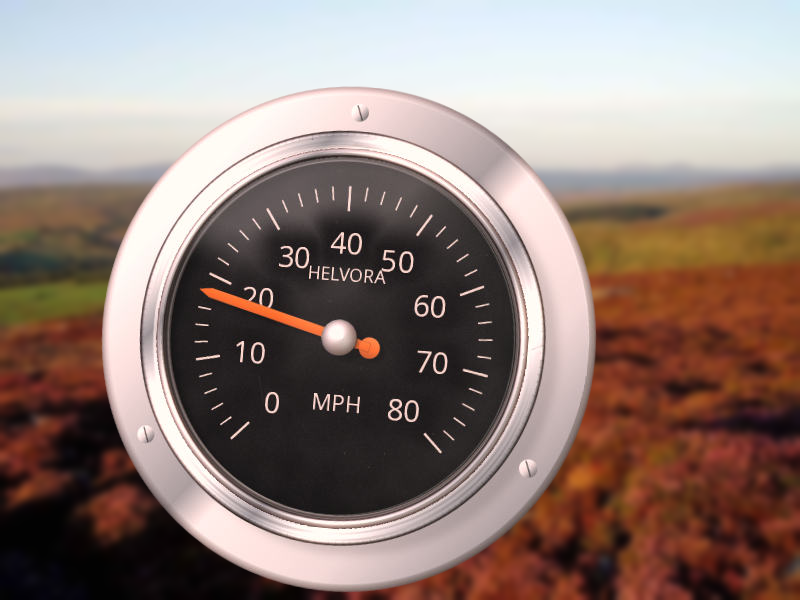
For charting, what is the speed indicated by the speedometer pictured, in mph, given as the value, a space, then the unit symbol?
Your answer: 18 mph
